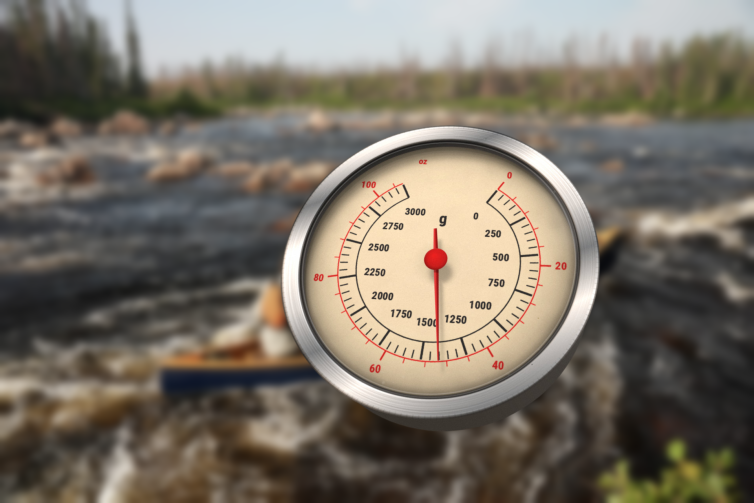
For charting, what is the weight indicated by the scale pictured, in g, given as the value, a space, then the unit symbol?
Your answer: 1400 g
